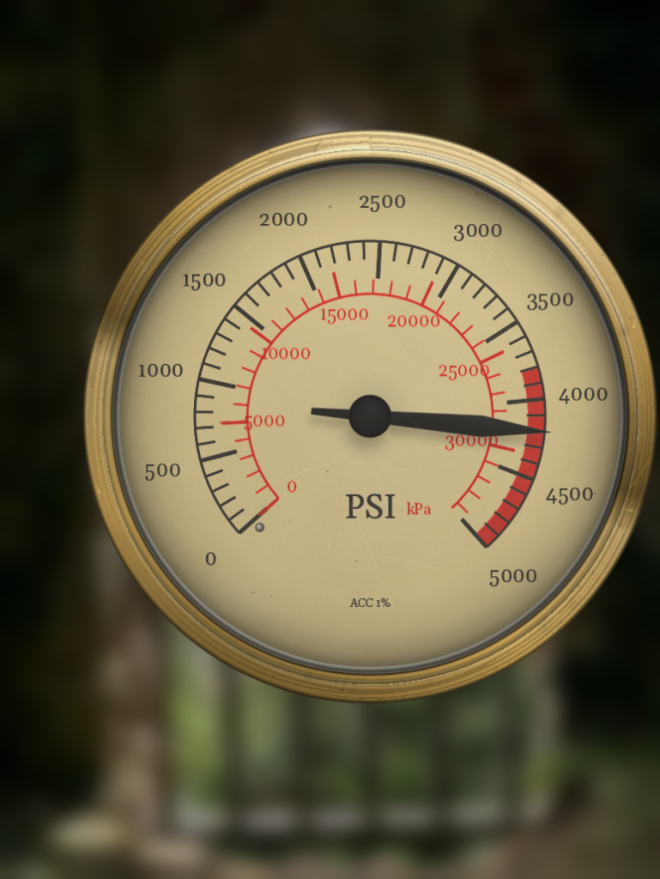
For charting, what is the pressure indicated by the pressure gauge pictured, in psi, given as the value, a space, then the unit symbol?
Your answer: 4200 psi
